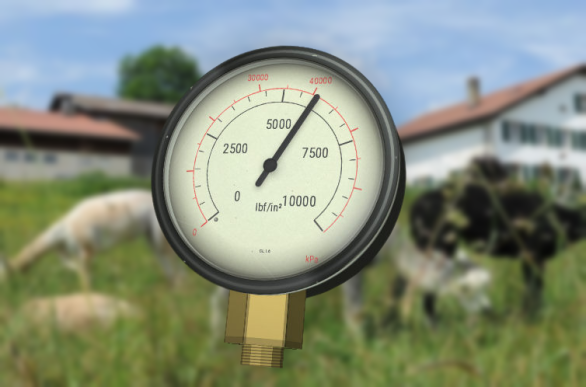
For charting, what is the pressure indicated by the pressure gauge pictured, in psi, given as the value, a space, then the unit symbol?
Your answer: 6000 psi
